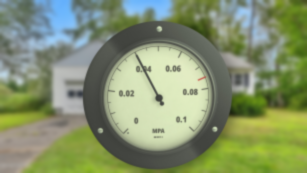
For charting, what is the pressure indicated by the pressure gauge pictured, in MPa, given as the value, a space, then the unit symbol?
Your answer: 0.04 MPa
